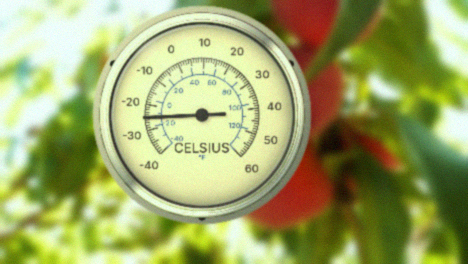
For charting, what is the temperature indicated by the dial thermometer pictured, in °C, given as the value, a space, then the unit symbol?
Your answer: -25 °C
